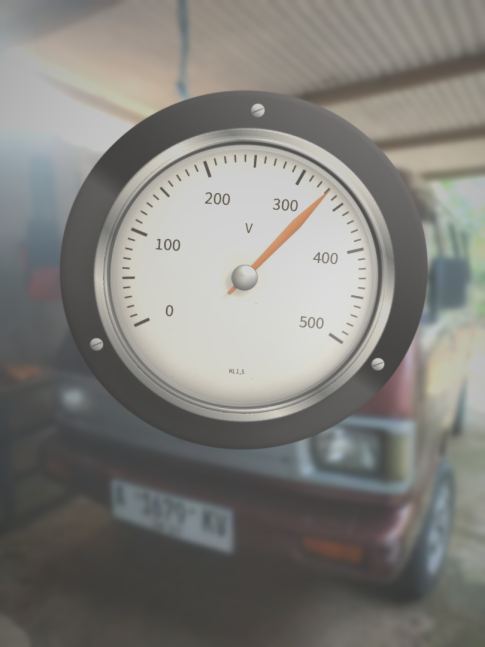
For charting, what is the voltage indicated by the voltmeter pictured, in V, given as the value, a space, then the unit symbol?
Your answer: 330 V
